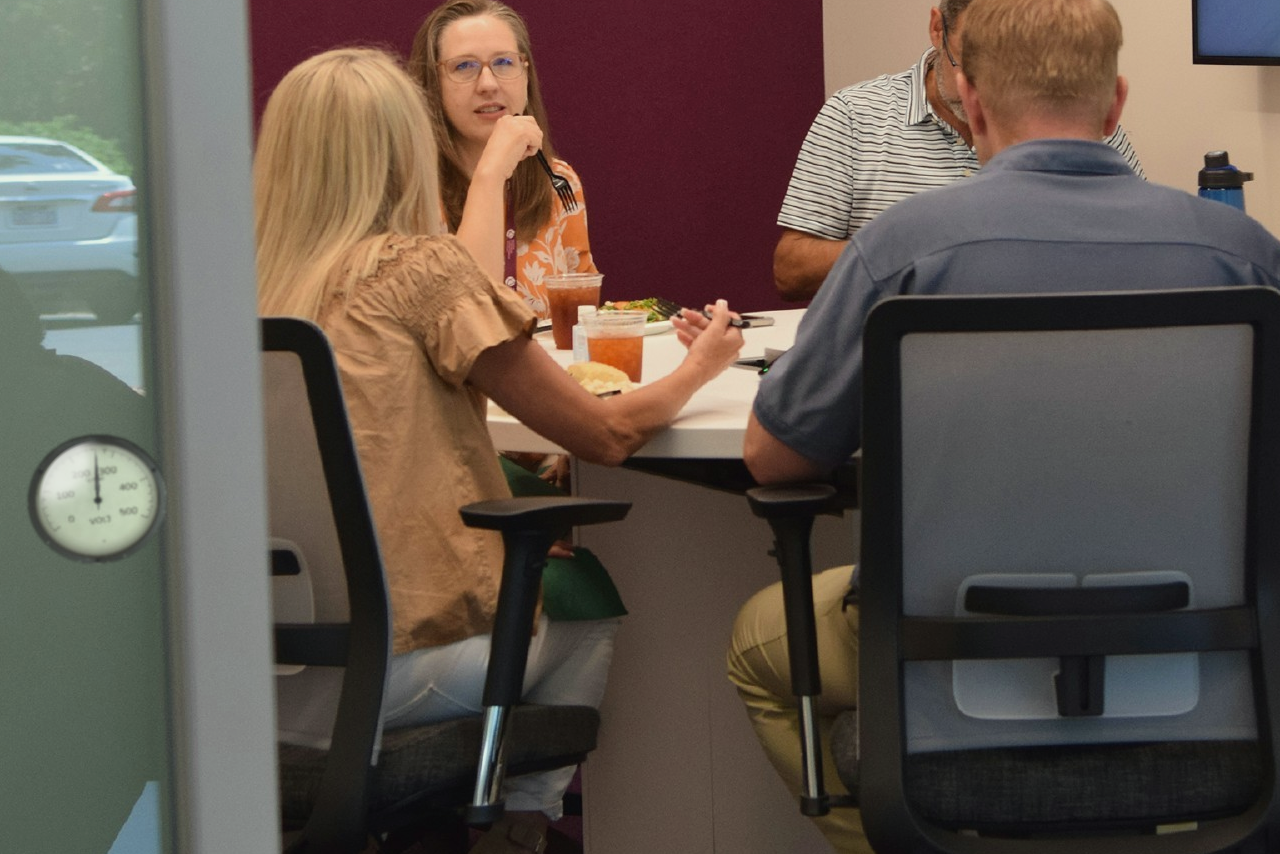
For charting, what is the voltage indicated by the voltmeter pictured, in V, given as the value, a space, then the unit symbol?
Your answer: 260 V
